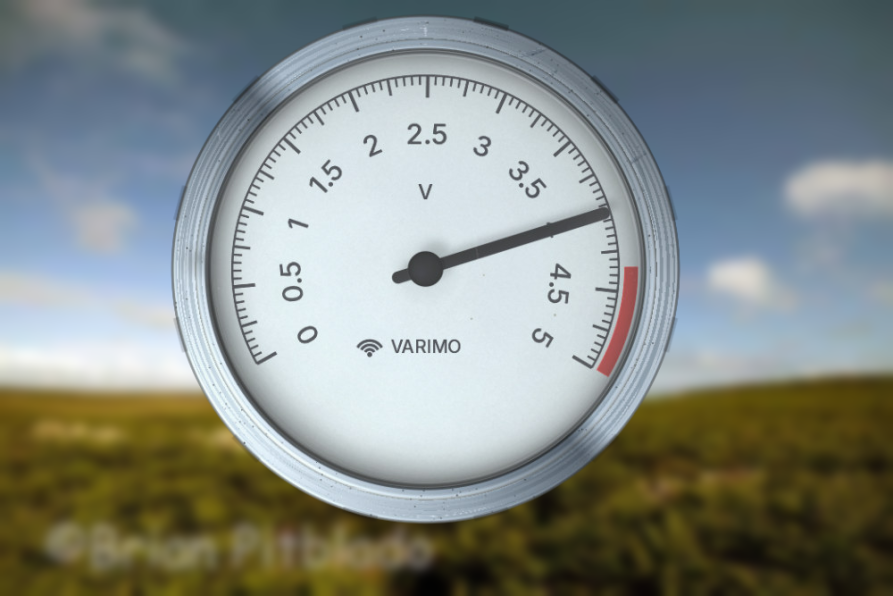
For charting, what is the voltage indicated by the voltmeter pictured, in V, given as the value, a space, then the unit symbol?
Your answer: 4 V
